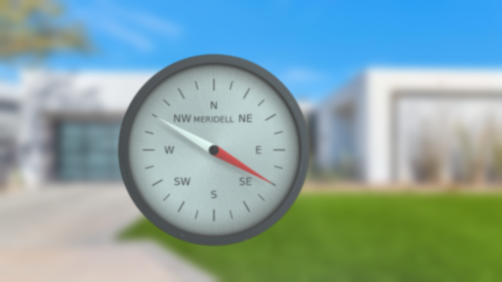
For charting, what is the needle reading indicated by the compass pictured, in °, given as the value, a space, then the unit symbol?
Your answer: 120 °
